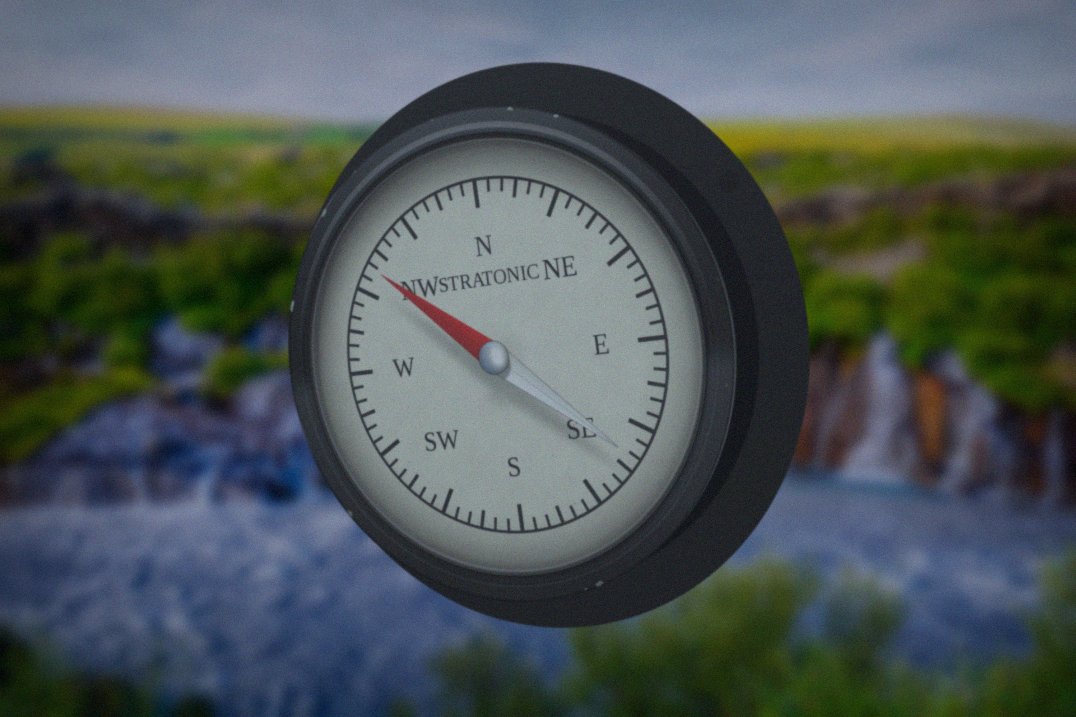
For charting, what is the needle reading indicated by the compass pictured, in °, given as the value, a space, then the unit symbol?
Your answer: 310 °
